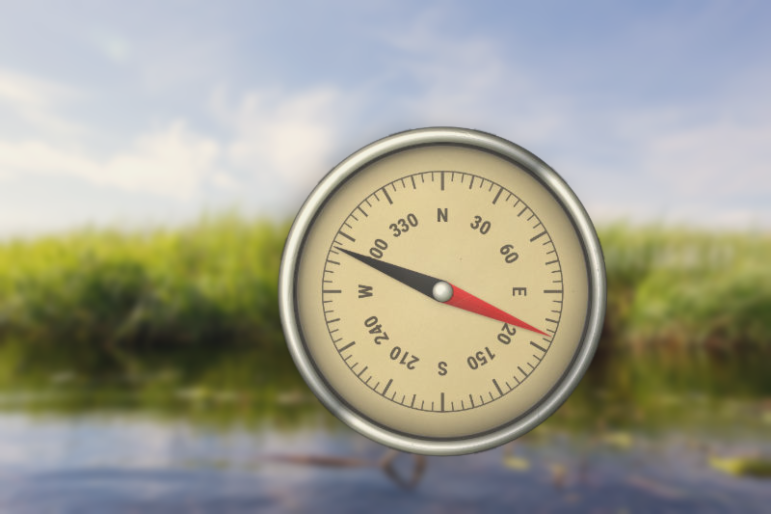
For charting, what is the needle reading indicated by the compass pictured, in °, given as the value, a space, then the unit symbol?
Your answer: 112.5 °
